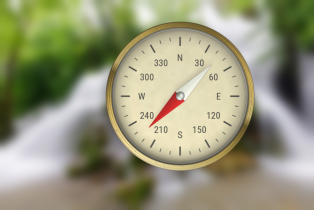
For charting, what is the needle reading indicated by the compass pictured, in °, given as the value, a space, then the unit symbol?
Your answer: 225 °
